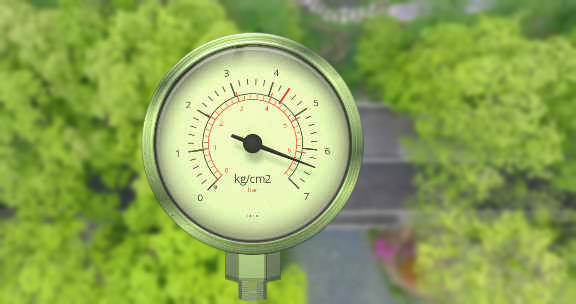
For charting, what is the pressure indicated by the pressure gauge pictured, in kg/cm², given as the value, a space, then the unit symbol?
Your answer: 6.4 kg/cm²
